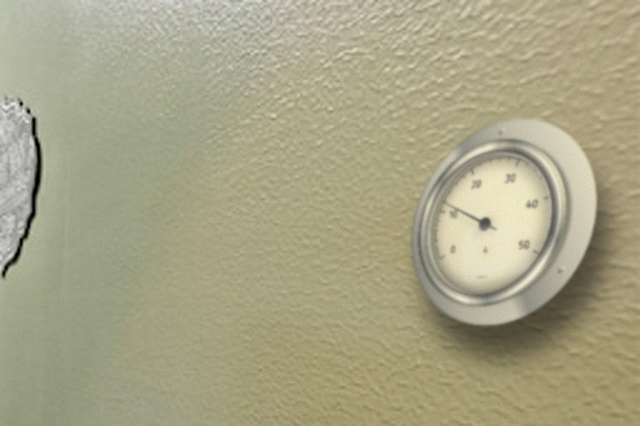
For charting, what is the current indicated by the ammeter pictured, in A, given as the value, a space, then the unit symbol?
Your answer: 12 A
